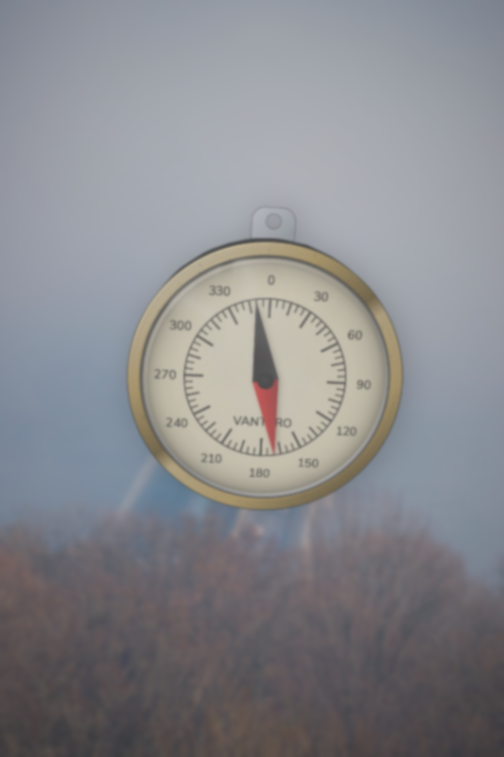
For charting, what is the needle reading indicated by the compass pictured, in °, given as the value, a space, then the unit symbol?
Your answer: 170 °
